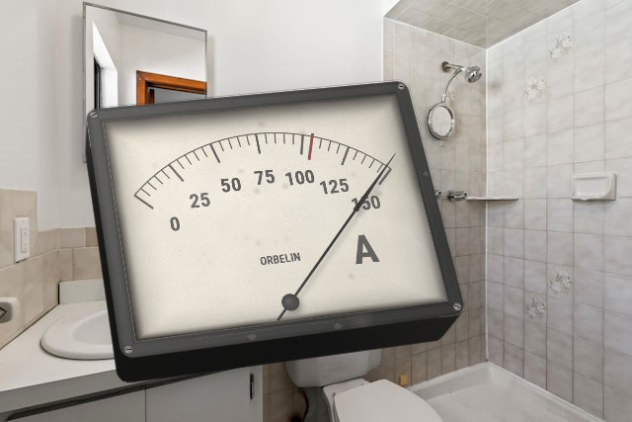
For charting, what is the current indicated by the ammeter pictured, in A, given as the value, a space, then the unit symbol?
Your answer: 147.5 A
